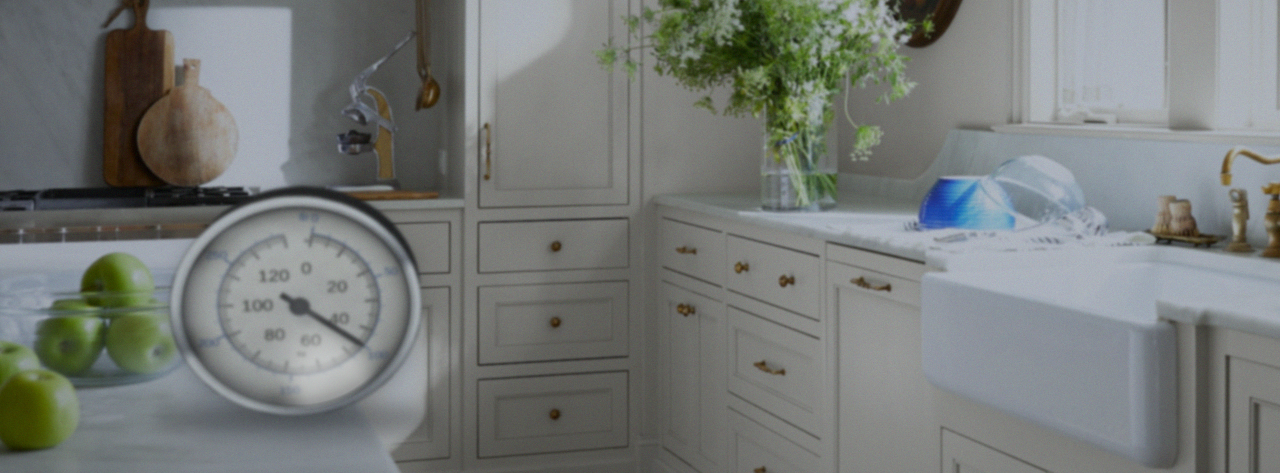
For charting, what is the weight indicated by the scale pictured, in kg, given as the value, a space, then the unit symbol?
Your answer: 45 kg
